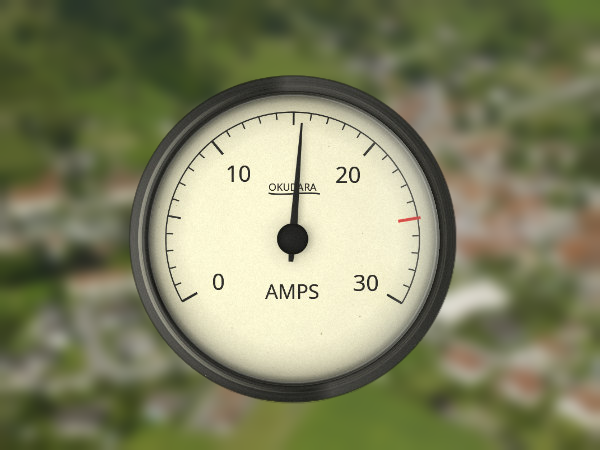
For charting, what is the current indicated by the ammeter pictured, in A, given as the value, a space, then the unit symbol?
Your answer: 15.5 A
